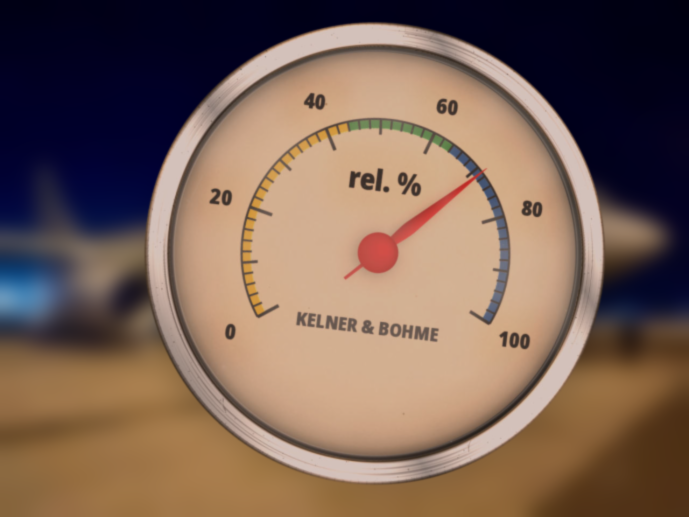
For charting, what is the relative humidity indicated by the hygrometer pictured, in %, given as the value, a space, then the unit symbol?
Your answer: 71 %
